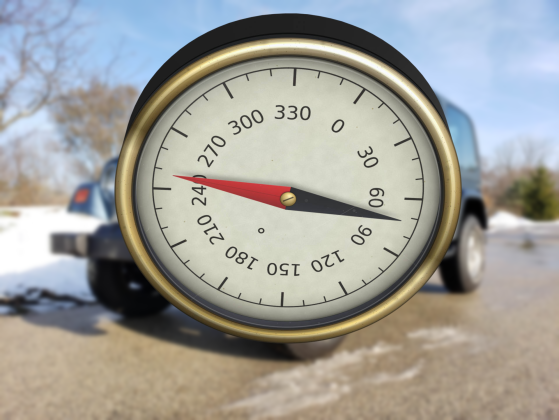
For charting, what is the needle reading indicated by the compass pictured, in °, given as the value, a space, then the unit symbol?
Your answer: 250 °
